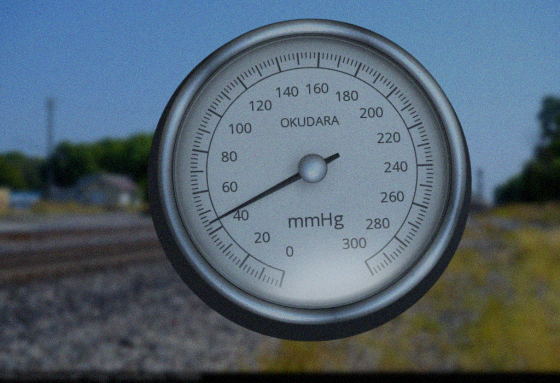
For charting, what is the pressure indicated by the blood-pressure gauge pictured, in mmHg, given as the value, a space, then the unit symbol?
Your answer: 44 mmHg
